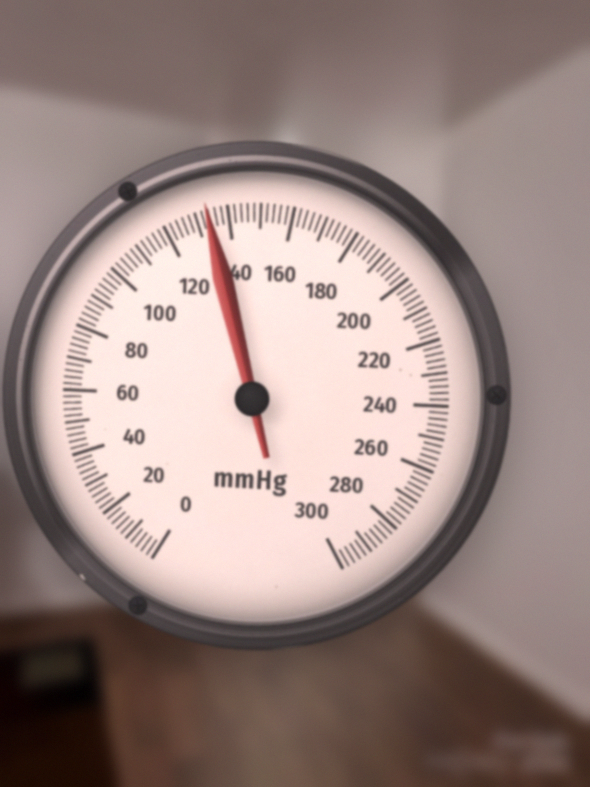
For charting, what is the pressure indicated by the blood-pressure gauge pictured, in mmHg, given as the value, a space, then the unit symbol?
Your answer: 134 mmHg
